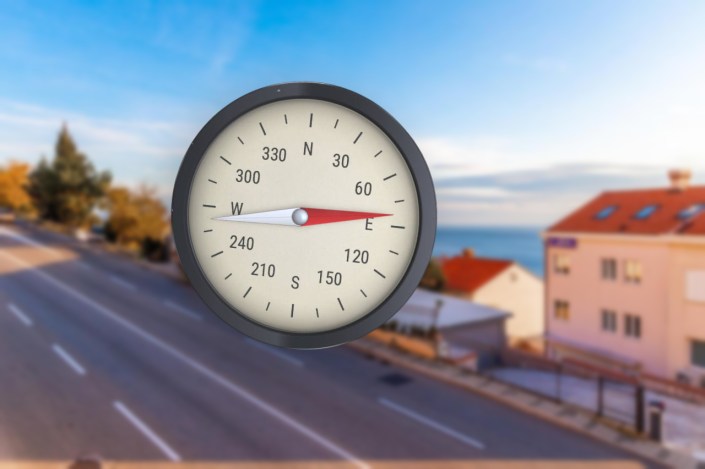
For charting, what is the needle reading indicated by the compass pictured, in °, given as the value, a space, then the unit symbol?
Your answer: 82.5 °
